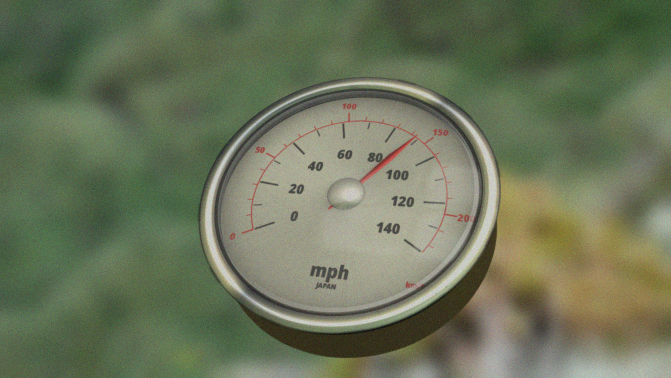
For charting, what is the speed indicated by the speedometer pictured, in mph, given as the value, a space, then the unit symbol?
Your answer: 90 mph
